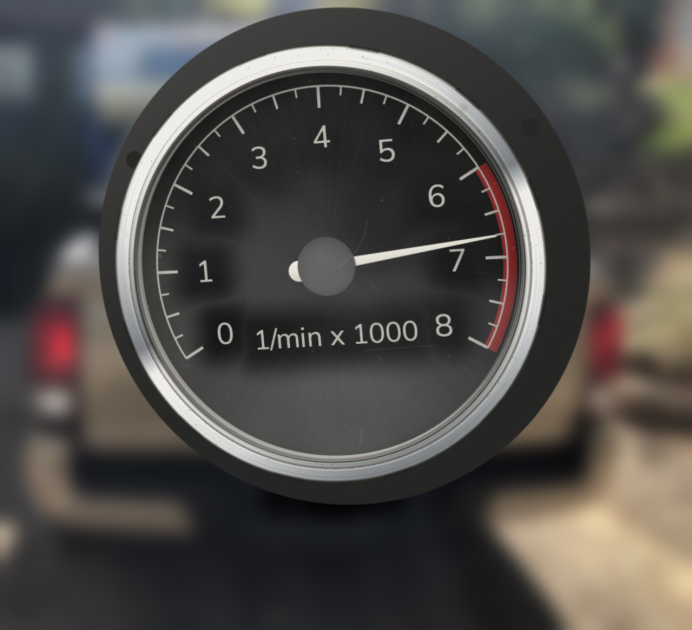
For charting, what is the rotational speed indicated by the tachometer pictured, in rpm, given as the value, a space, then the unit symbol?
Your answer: 6750 rpm
